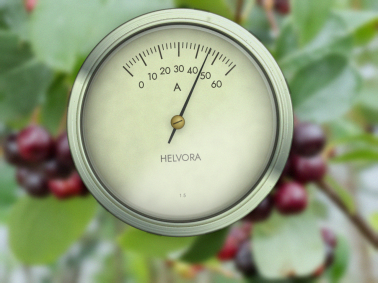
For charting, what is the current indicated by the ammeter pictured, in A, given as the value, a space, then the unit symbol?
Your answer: 46 A
